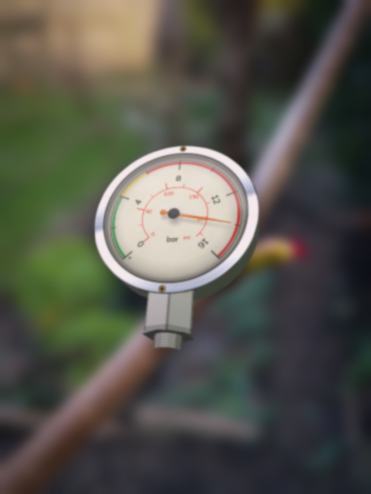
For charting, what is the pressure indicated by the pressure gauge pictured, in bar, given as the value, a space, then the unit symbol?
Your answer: 14 bar
